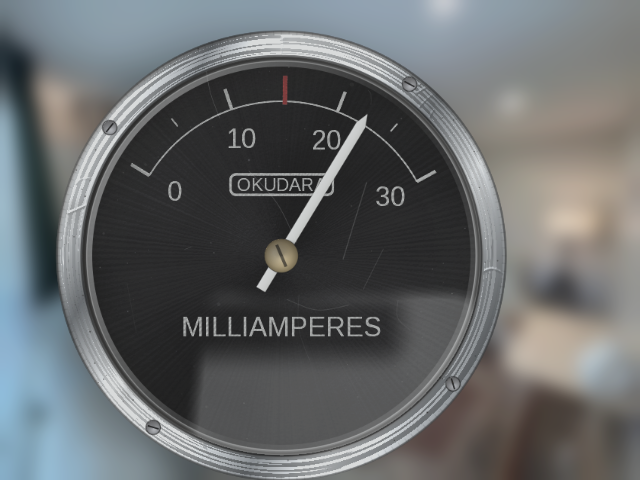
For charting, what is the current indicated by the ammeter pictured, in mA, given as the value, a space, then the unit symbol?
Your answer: 22.5 mA
